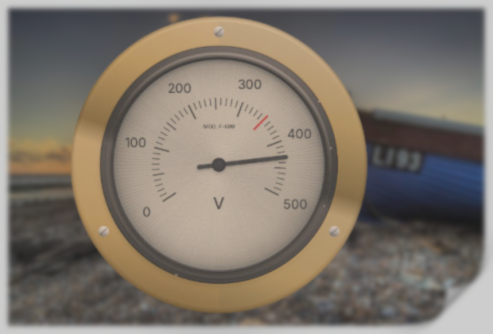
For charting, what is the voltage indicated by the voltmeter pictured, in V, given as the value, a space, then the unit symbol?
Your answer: 430 V
